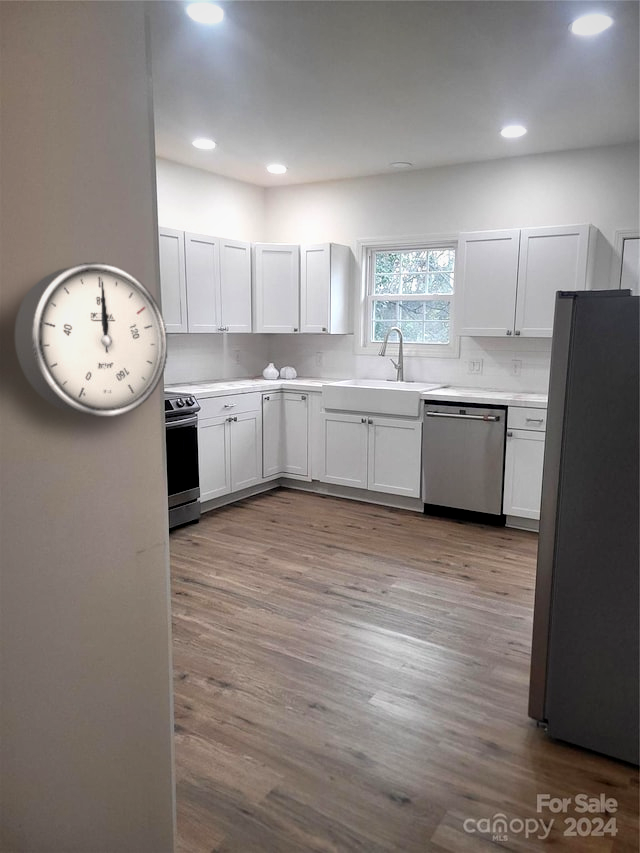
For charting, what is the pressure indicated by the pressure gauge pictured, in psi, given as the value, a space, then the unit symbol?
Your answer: 80 psi
